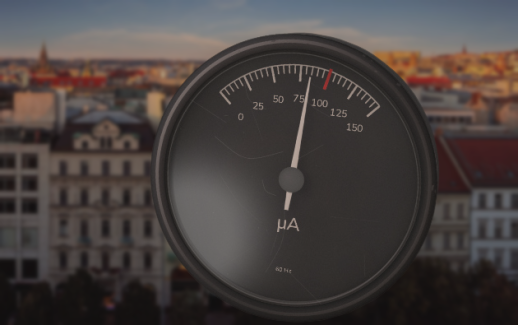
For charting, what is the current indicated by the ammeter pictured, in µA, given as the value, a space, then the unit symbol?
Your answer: 85 µA
